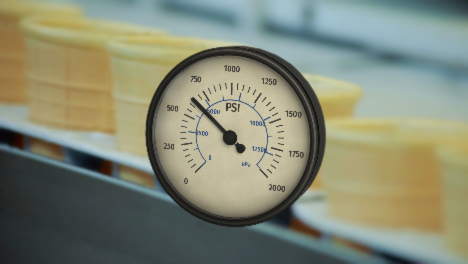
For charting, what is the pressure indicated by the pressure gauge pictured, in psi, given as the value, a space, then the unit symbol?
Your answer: 650 psi
